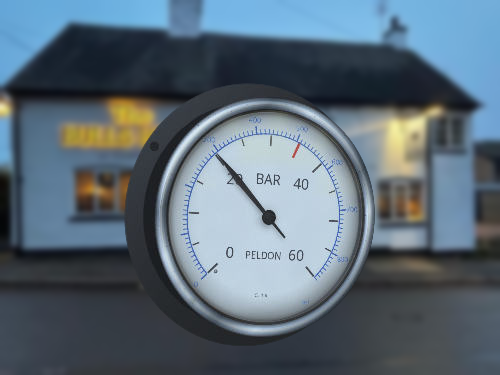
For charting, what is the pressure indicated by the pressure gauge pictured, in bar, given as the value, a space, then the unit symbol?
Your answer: 20 bar
